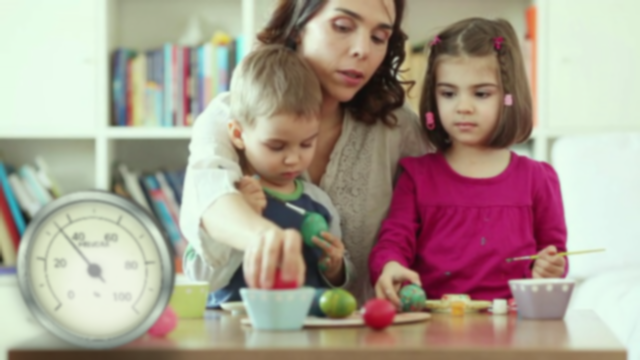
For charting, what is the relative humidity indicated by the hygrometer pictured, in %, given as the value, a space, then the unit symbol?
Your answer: 35 %
